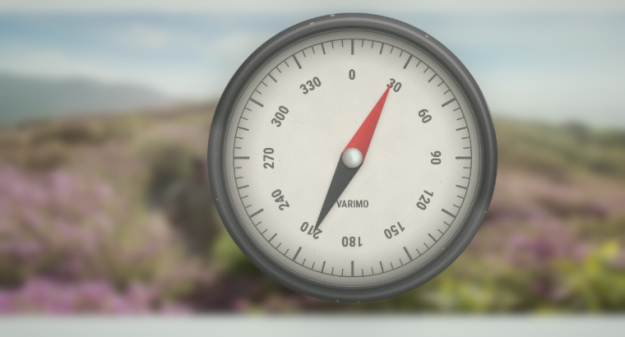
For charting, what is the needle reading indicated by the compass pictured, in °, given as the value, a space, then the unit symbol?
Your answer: 27.5 °
